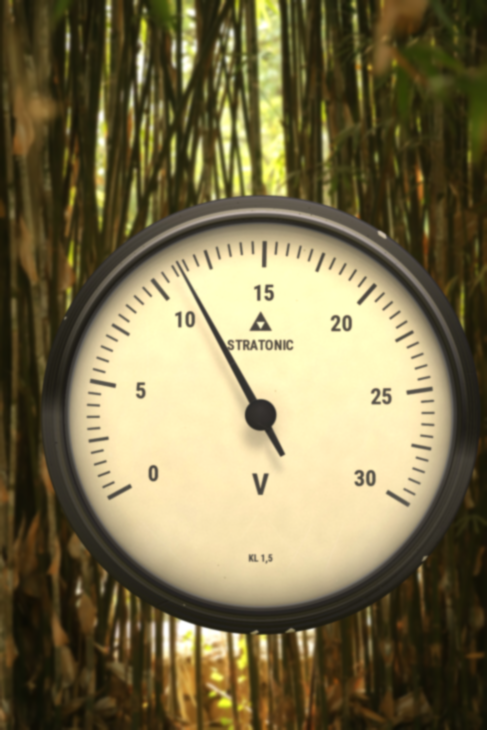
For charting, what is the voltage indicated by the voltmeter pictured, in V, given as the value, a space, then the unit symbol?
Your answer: 11.25 V
